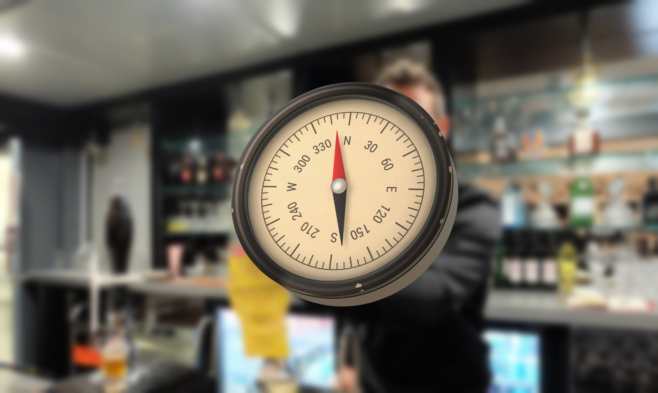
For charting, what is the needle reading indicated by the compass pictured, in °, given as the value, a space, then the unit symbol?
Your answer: 350 °
